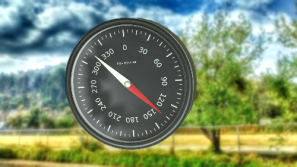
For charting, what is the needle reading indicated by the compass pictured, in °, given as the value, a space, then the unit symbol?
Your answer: 135 °
